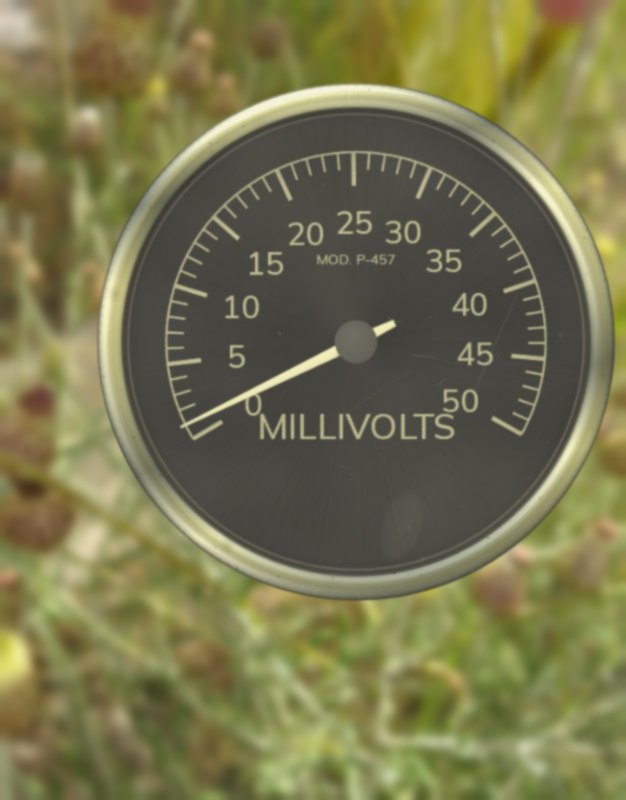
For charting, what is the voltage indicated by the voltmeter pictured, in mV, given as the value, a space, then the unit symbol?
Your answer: 1 mV
